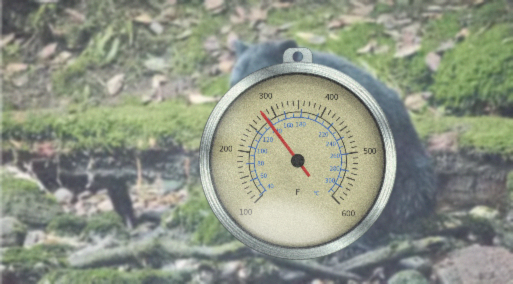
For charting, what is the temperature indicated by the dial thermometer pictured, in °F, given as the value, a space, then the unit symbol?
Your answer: 280 °F
